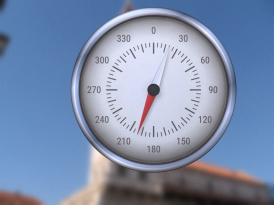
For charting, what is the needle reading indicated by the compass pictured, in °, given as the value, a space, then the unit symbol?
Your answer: 200 °
